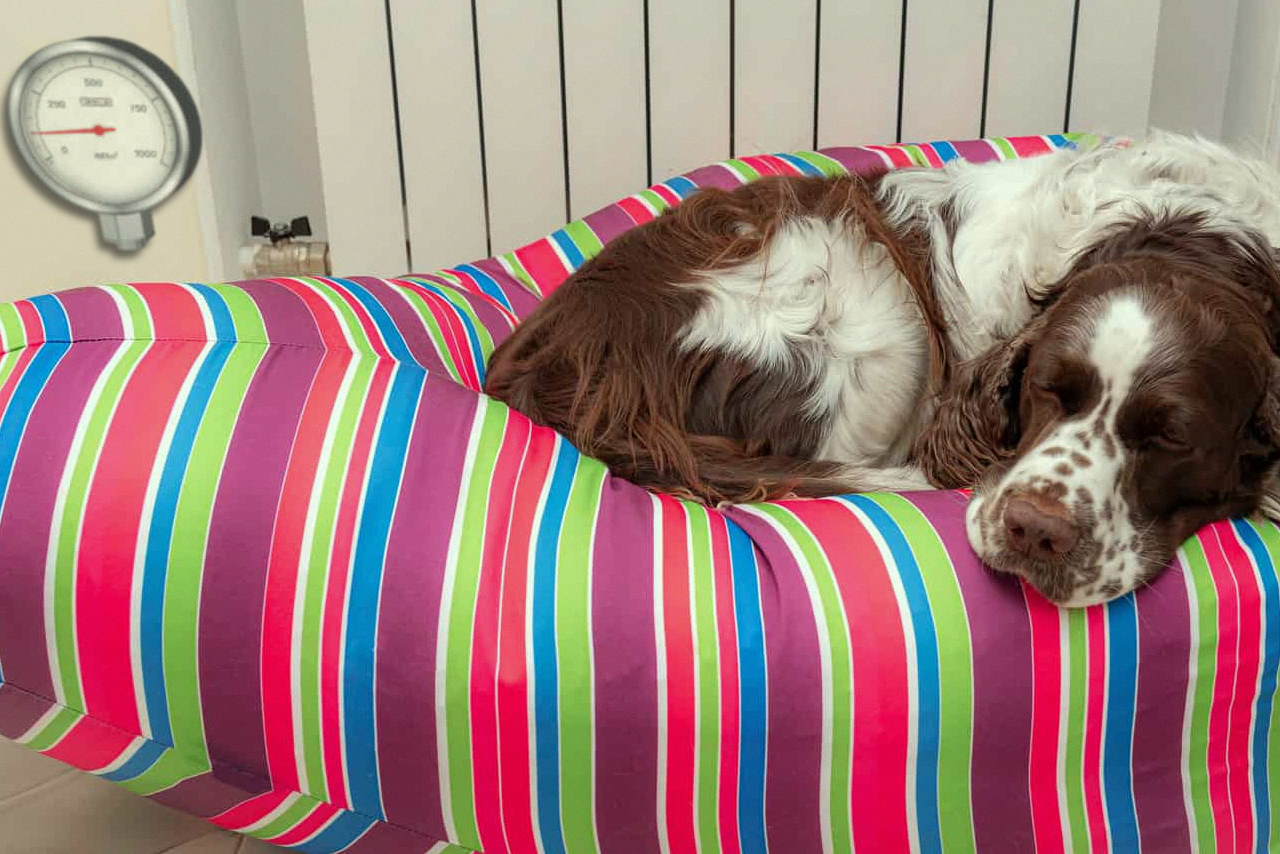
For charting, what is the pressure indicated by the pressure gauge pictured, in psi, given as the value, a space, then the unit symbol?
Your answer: 100 psi
